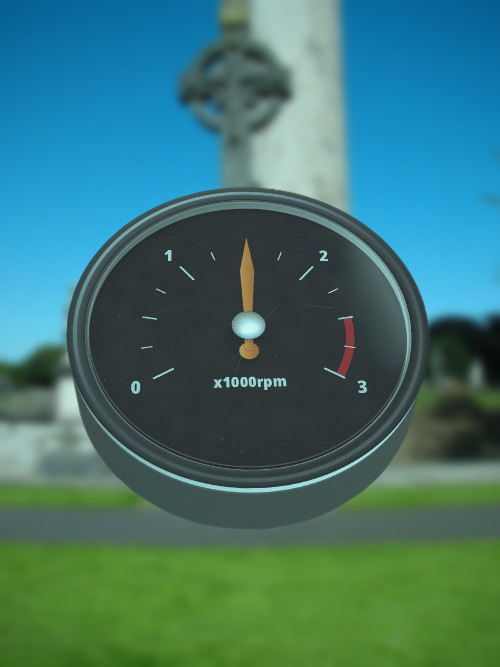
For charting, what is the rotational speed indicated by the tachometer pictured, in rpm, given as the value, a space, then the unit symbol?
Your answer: 1500 rpm
